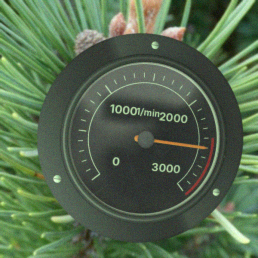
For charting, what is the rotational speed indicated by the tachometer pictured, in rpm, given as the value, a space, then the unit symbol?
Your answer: 2500 rpm
